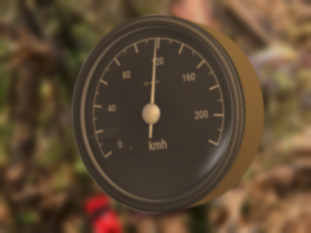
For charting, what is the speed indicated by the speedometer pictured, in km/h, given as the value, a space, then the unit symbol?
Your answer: 120 km/h
